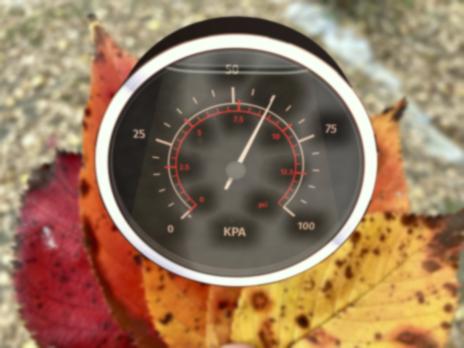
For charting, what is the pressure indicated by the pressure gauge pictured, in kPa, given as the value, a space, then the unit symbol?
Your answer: 60 kPa
